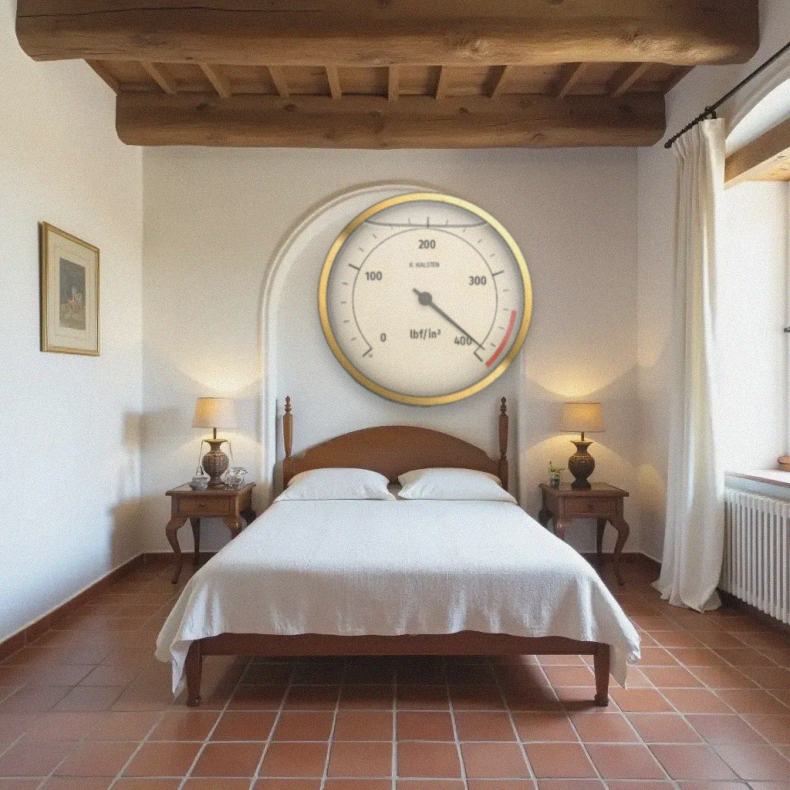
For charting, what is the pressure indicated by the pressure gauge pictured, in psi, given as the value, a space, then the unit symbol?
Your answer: 390 psi
